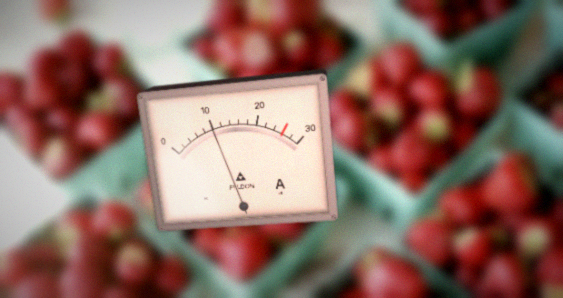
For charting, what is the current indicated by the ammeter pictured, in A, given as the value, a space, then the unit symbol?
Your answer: 10 A
